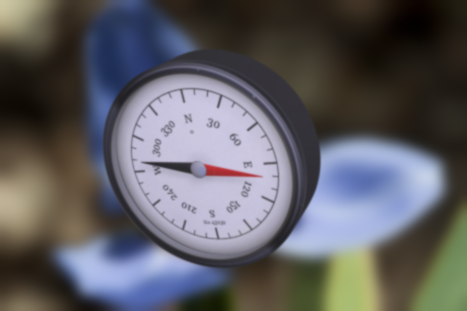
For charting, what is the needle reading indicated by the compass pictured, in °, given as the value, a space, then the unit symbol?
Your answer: 100 °
